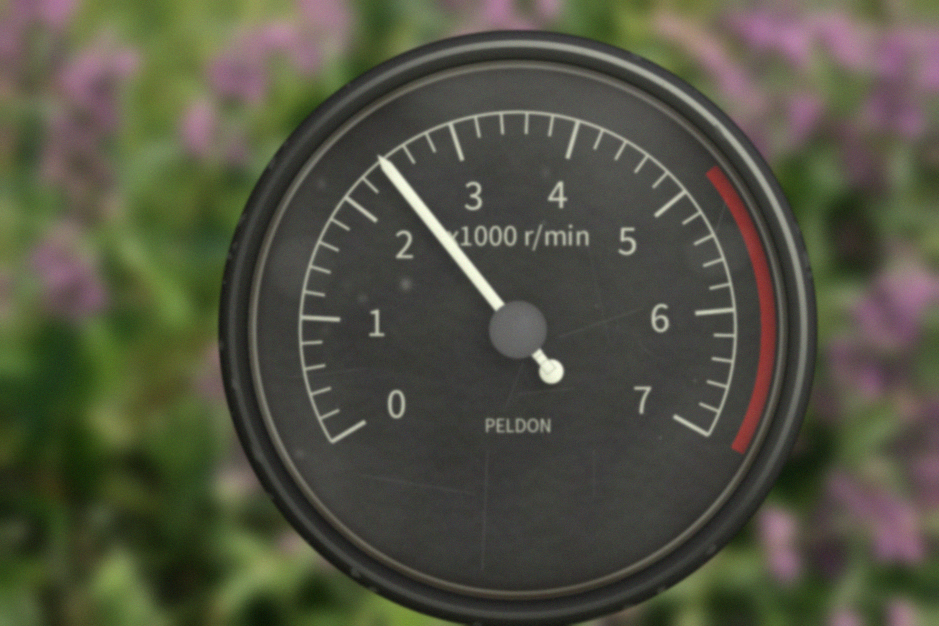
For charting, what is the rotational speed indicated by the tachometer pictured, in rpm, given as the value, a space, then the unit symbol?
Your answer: 2400 rpm
